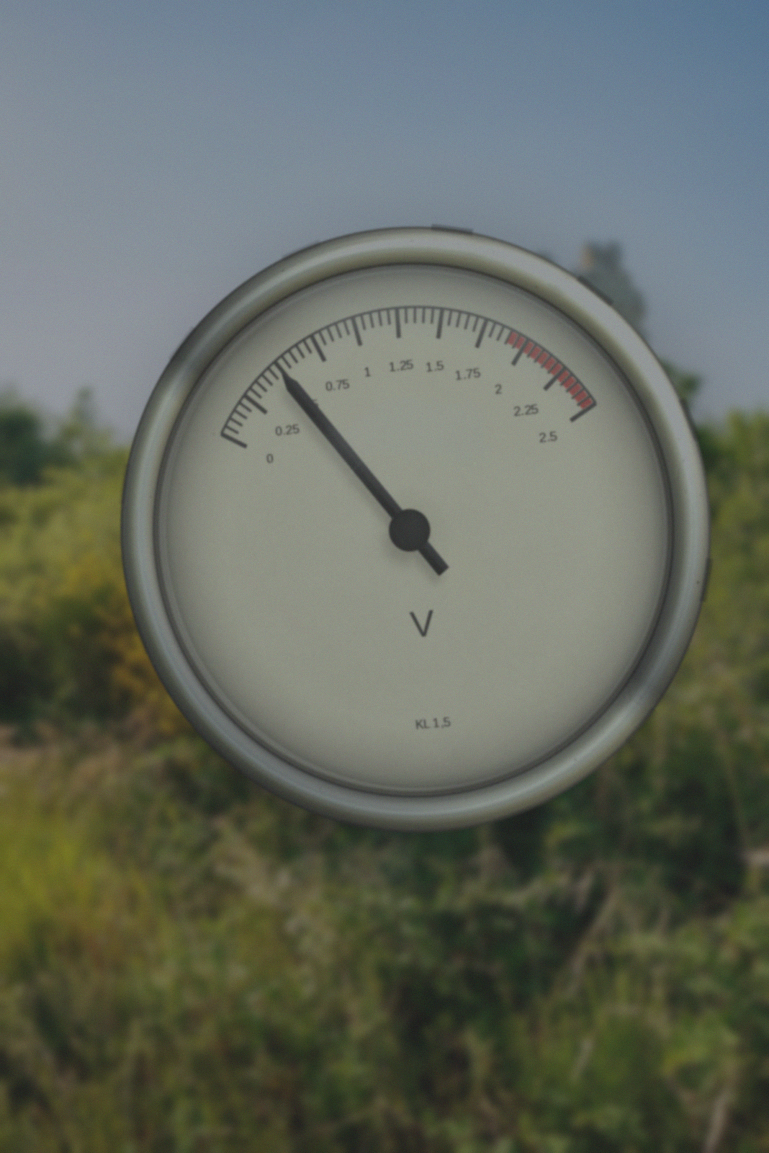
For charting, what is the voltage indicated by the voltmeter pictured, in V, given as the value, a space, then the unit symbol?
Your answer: 0.5 V
